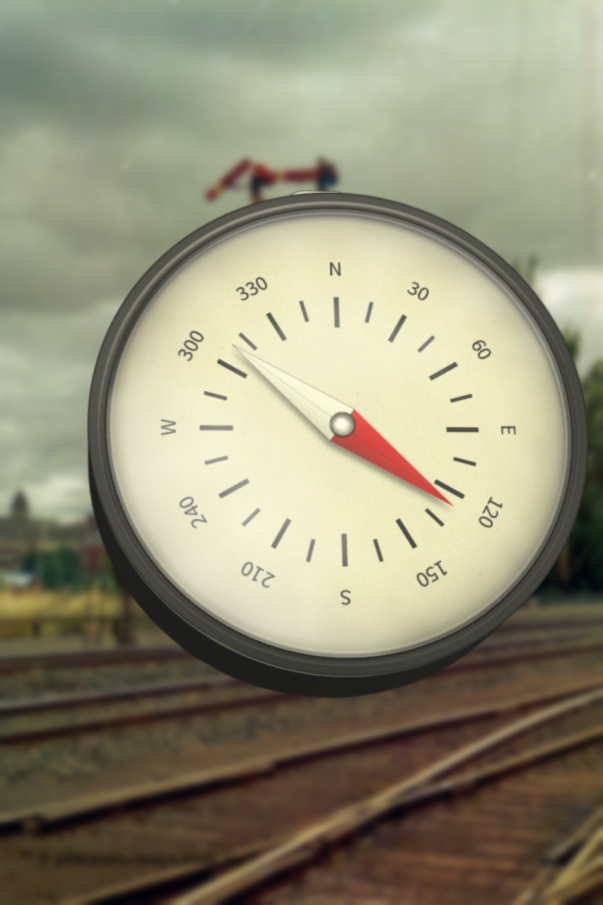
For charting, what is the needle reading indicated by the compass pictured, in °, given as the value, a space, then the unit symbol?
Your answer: 127.5 °
